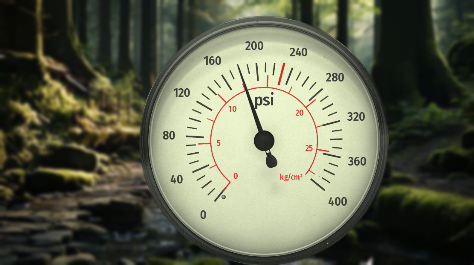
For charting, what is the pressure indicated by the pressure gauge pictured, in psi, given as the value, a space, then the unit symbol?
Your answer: 180 psi
